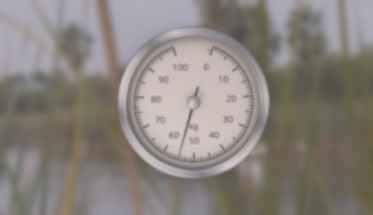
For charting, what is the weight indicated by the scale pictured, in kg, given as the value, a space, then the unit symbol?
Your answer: 55 kg
